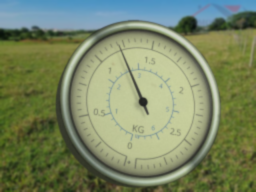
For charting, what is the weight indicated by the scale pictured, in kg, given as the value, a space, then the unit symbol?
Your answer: 1.2 kg
